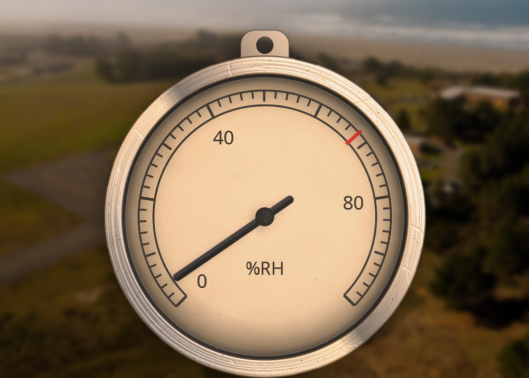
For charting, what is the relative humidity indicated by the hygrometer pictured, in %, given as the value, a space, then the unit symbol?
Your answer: 4 %
